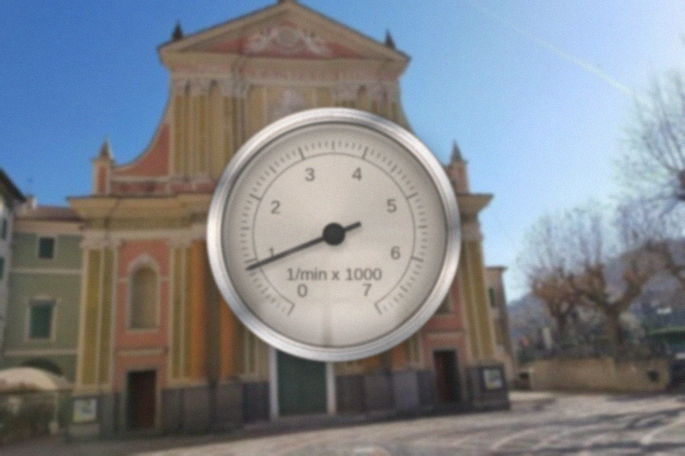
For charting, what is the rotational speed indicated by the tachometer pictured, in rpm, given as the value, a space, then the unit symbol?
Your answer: 900 rpm
